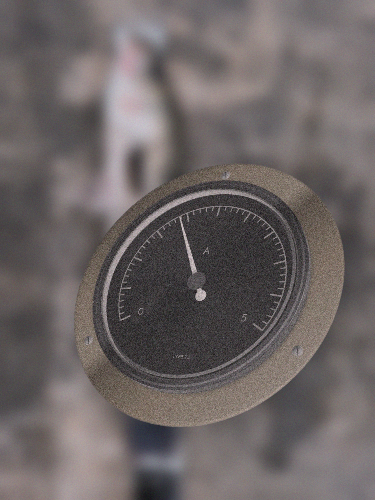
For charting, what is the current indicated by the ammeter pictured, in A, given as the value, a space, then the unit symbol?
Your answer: 1.9 A
